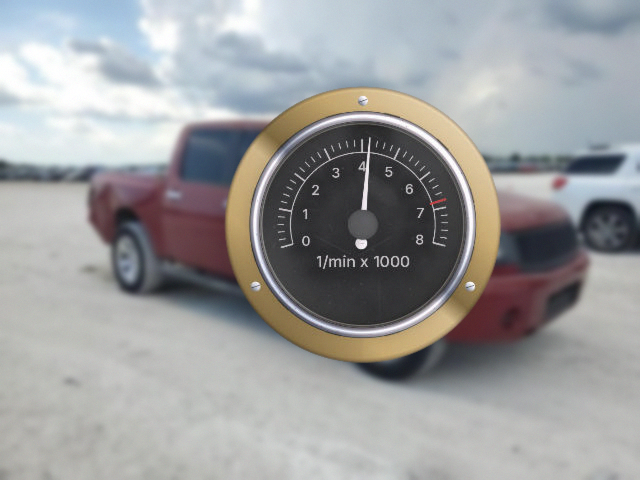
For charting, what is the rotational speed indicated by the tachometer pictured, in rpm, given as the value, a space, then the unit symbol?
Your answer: 4200 rpm
